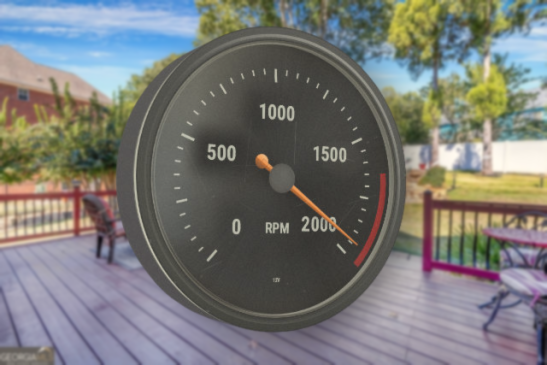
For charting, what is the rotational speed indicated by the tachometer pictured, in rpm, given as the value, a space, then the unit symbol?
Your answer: 1950 rpm
